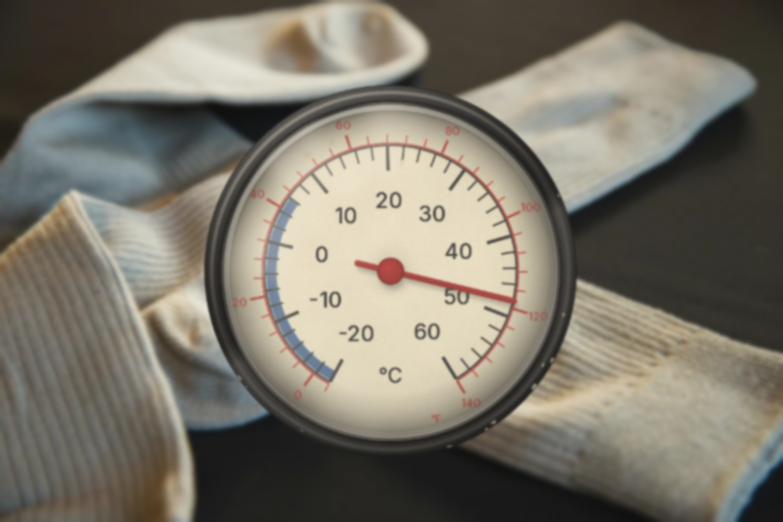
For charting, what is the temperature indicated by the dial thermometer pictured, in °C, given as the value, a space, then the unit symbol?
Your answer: 48 °C
